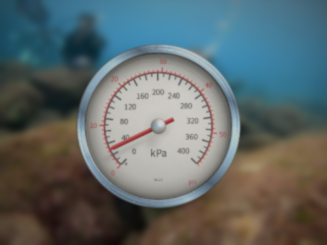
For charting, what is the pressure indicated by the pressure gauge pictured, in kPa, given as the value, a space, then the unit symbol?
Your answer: 30 kPa
